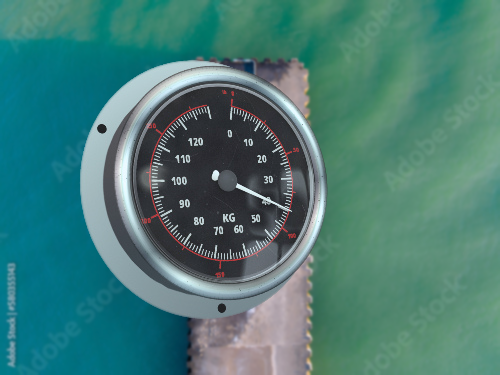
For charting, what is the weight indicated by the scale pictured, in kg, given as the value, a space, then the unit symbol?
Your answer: 40 kg
